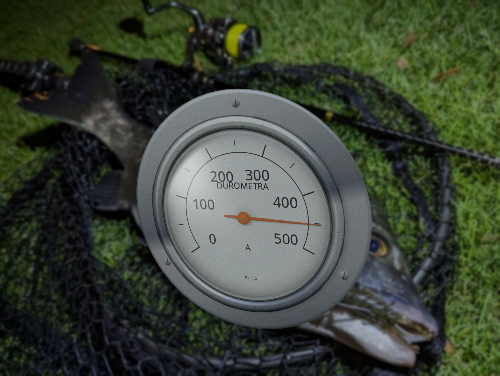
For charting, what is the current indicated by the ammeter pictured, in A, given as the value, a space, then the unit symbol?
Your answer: 450 A
